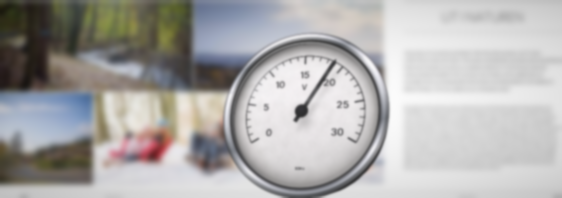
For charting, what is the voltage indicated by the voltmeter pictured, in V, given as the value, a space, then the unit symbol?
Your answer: 19 V
